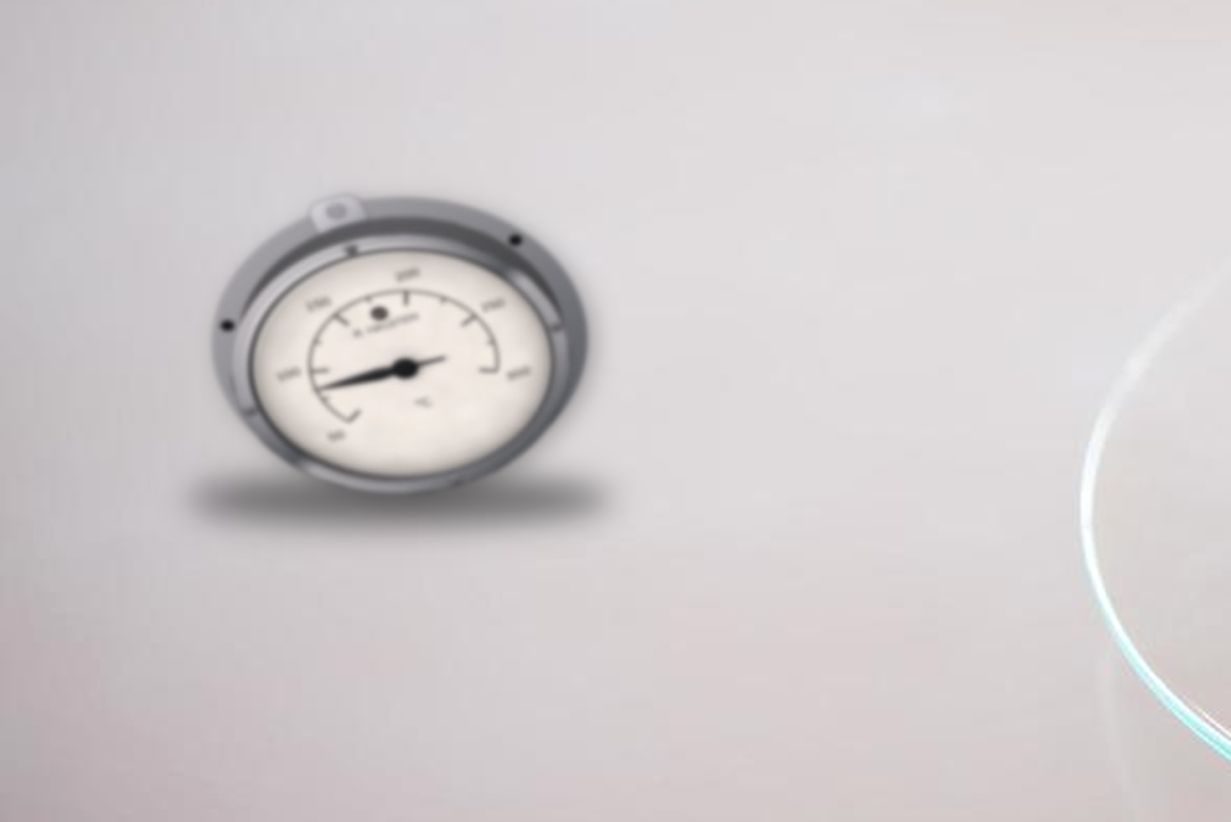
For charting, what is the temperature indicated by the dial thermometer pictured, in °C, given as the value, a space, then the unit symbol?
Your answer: 87.5 °C
